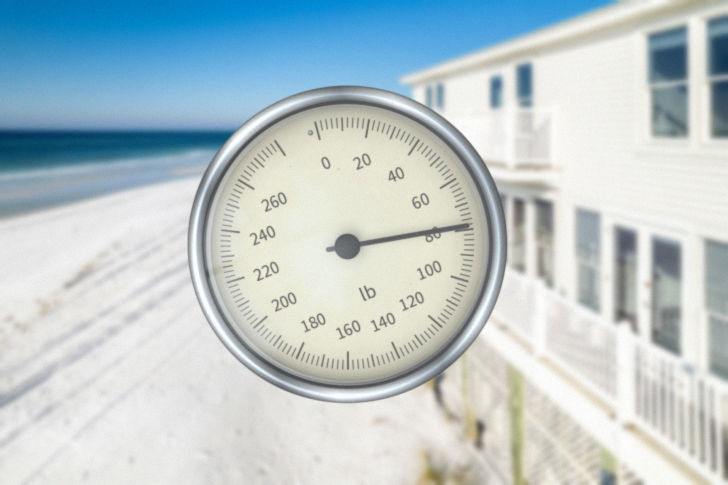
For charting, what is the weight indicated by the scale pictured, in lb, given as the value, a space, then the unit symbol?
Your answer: 78 lb
